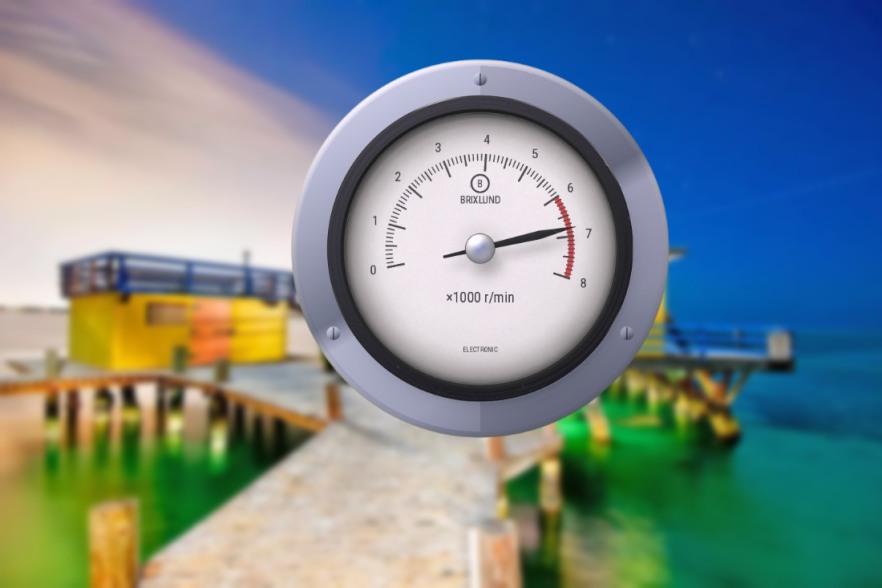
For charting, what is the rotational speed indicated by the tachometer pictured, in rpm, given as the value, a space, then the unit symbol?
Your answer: 6800 rpm
